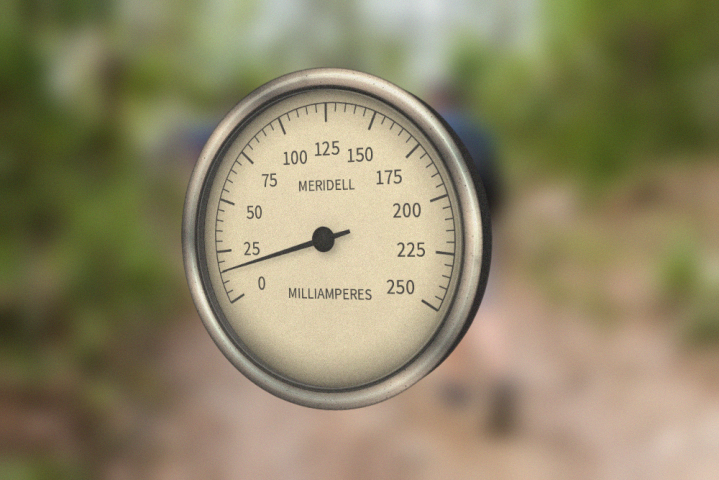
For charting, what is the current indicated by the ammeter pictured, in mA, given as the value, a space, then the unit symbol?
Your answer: 15 mA
